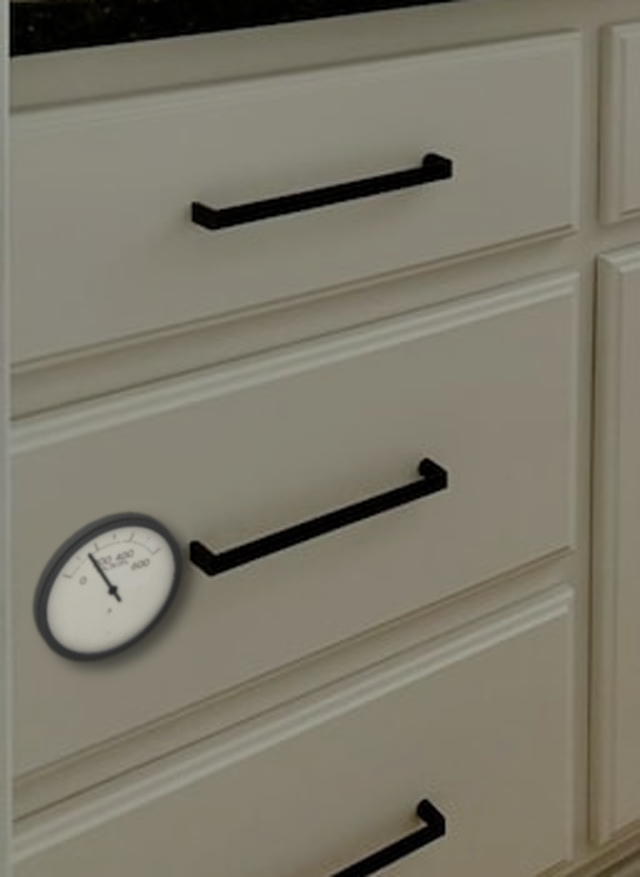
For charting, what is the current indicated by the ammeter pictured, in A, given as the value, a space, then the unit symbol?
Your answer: 150 A
